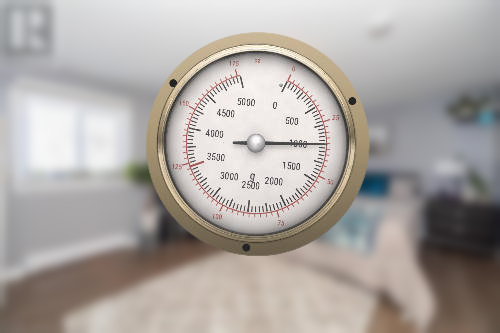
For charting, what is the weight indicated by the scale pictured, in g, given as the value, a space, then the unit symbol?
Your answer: 1000 g
